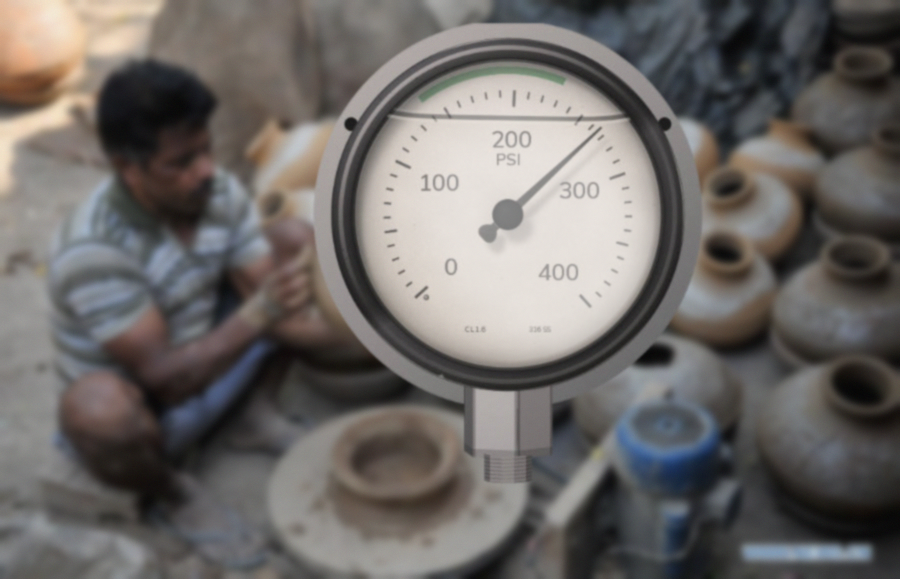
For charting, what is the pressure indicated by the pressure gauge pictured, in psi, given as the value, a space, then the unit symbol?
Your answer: 265 psi
